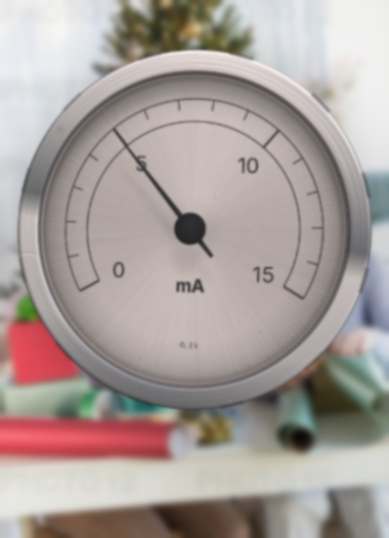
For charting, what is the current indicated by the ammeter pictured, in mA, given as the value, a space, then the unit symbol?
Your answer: 5 mA
